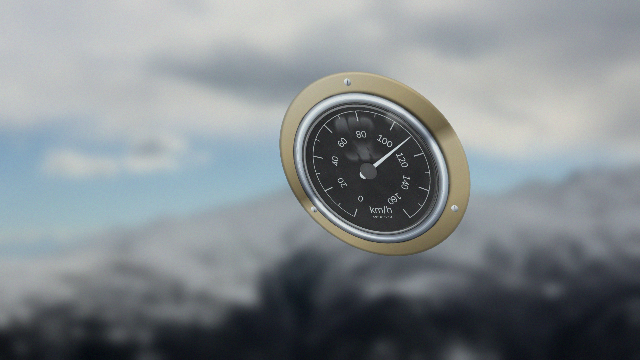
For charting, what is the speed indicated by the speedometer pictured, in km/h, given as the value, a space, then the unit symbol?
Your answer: 110 km/h
